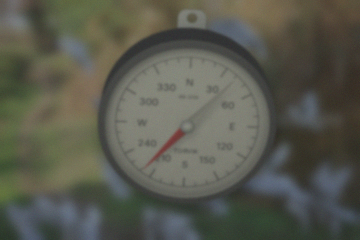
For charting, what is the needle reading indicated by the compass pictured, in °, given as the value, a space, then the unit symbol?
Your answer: 220 °
